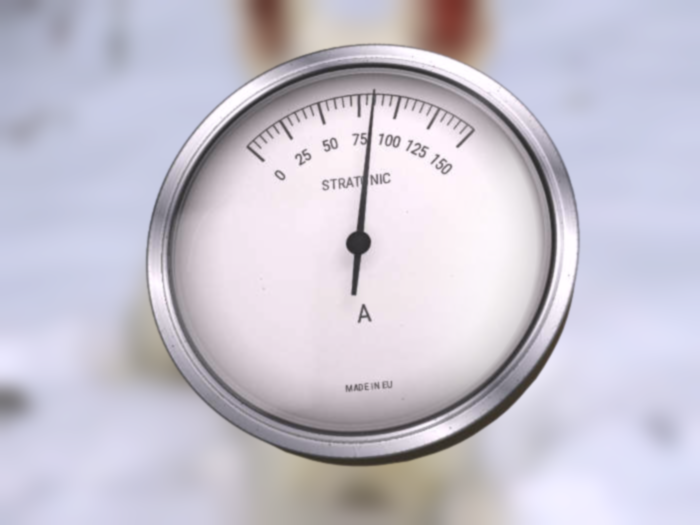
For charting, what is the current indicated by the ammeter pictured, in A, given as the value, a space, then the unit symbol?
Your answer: 85 A
